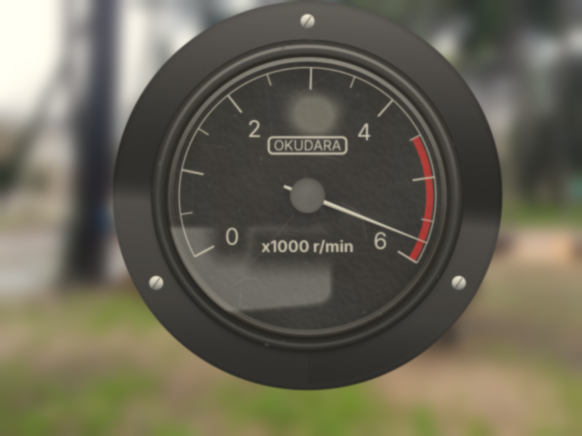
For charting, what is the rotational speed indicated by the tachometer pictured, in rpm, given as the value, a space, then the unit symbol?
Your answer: 5750 rpm
